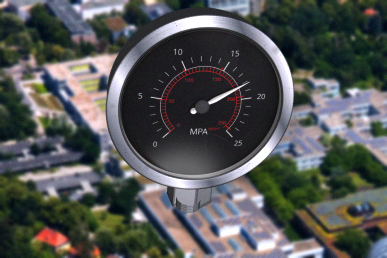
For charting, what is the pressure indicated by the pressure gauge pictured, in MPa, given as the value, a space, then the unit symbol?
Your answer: 18 MPa
